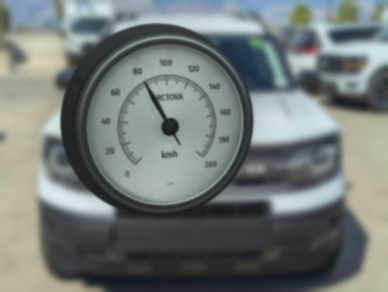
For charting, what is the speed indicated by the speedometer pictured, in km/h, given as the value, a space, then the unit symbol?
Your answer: 80 km/h
